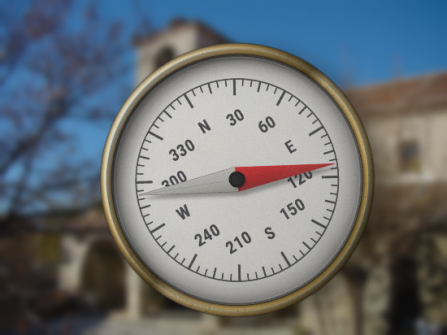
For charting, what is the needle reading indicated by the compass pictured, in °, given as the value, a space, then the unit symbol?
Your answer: 112.5 °
